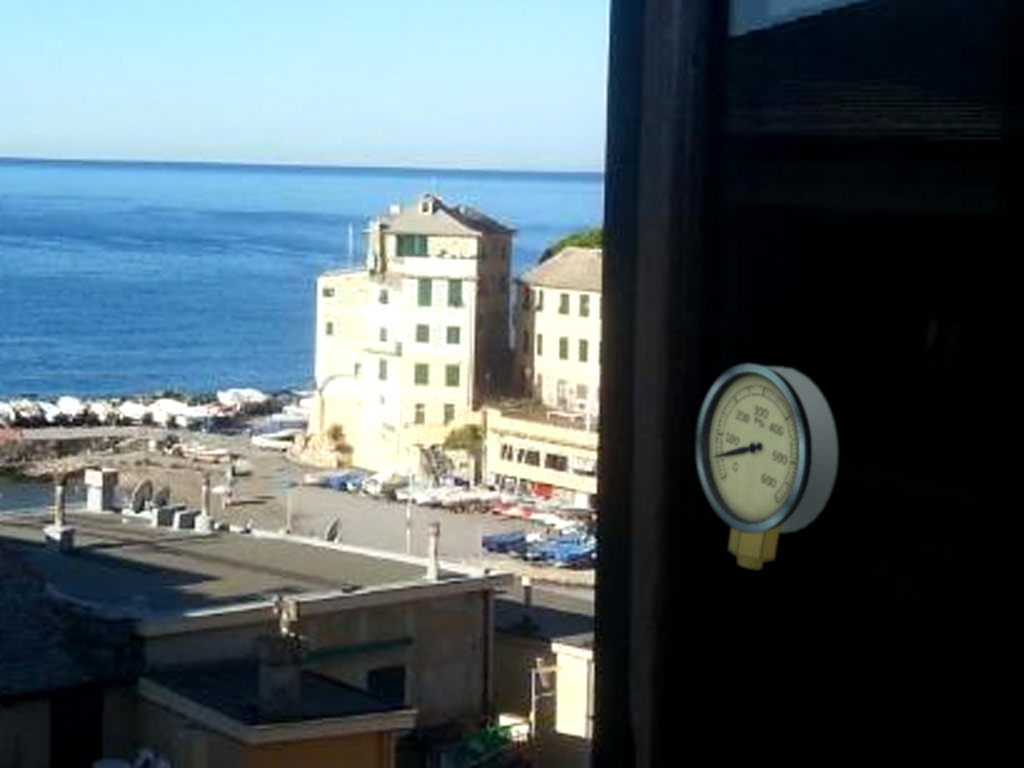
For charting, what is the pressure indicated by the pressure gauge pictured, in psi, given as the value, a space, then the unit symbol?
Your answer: 50 psi
